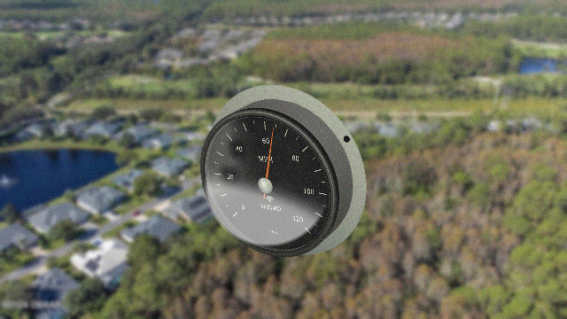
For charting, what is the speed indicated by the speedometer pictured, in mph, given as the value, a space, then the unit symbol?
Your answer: 65 mph
